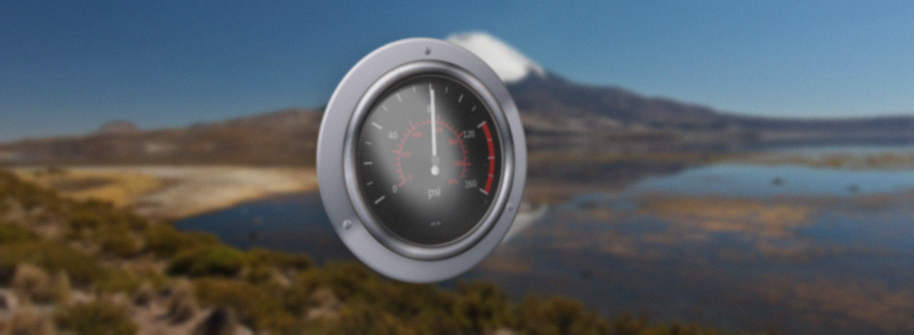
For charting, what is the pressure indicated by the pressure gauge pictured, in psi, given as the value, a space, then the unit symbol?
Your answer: 80 psi
